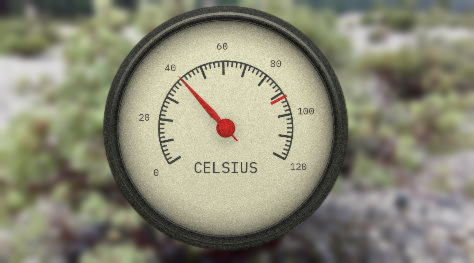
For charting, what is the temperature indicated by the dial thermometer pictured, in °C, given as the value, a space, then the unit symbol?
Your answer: 40 °C
